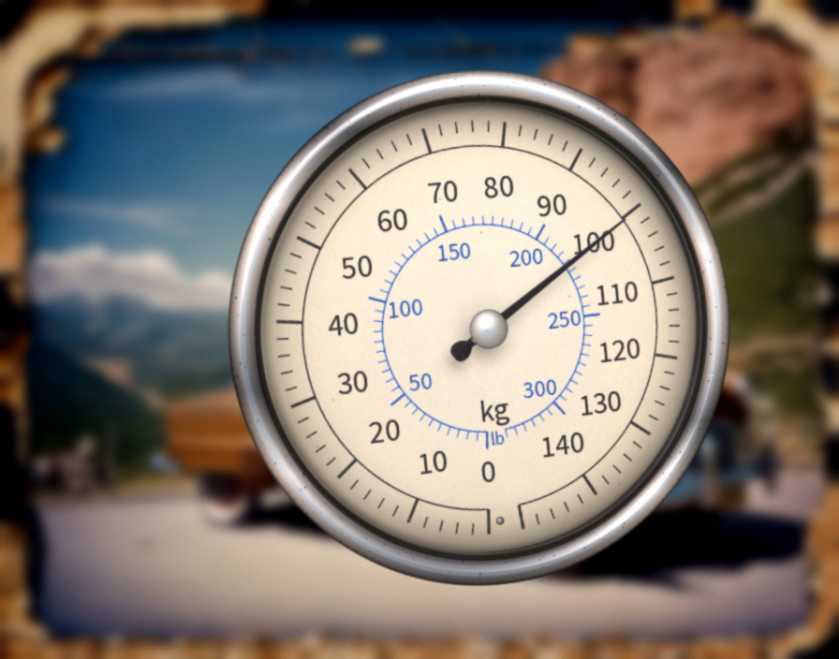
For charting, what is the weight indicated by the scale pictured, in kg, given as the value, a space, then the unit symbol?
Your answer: 100 kg
